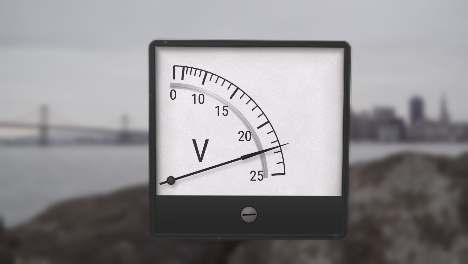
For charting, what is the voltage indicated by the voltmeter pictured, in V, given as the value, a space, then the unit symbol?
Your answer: 22.5 V
